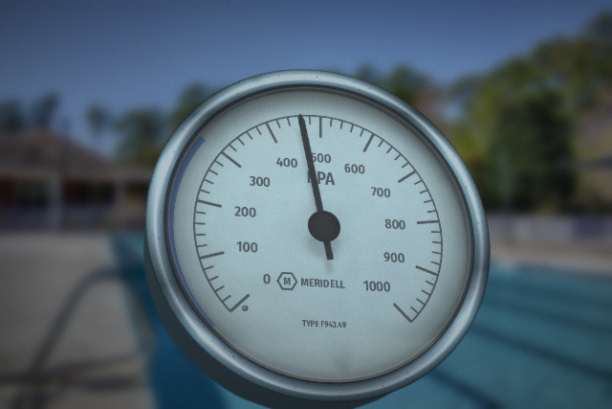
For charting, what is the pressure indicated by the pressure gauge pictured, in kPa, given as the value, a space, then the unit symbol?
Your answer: 460 kPa
